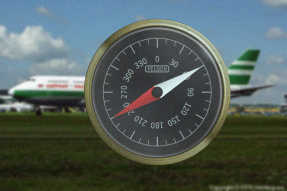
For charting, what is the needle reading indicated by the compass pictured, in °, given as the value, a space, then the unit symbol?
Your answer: 240 °
